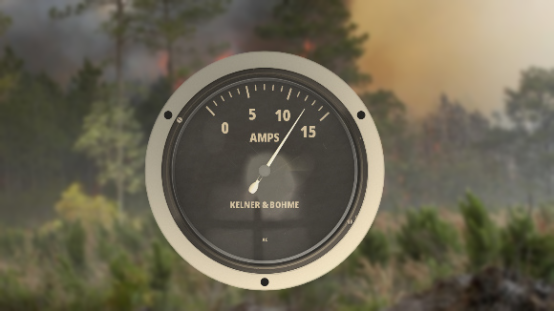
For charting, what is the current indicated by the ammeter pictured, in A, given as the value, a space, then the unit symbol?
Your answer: 12.5 A
